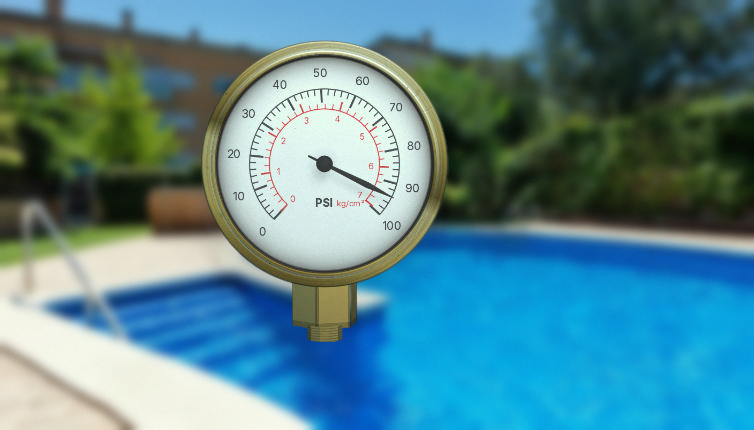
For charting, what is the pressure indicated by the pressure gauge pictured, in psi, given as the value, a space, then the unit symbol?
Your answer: 94 psi
